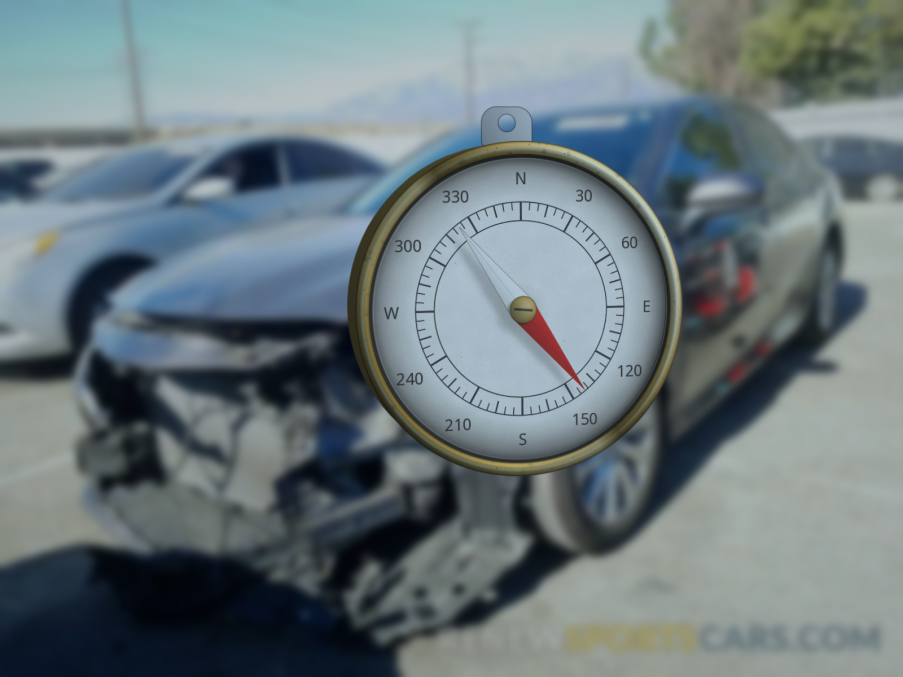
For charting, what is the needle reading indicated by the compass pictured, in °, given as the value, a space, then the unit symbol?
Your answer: 142.5 °
